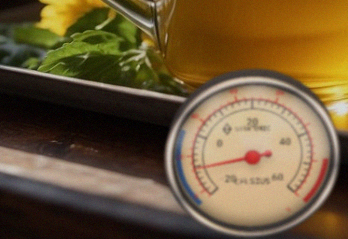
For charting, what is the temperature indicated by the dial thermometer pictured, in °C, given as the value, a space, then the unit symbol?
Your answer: -10 °C
